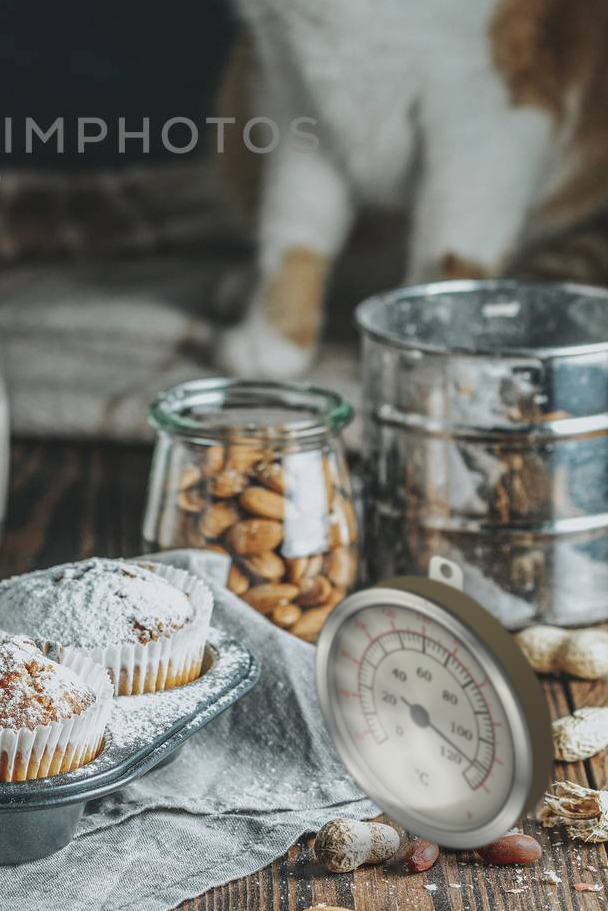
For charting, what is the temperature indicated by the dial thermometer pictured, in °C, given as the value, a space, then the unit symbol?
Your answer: 110 °C
